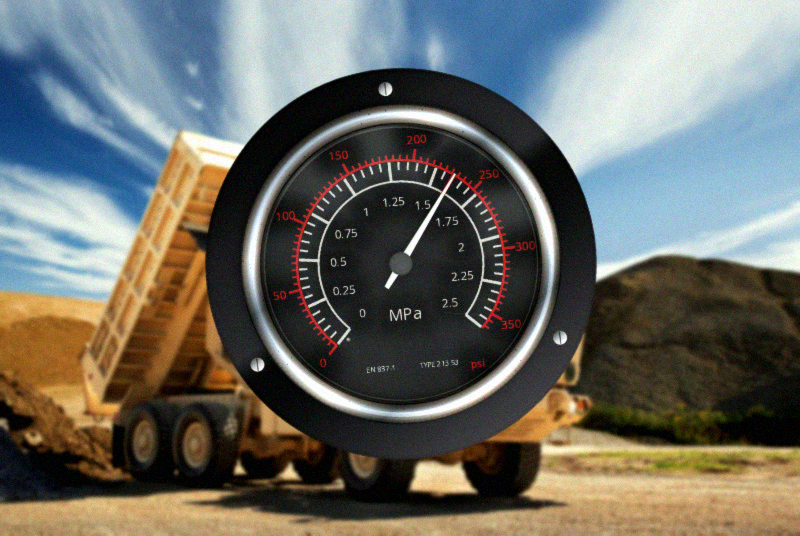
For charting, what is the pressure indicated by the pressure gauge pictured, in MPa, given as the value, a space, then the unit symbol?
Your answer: 1.6 MPa
